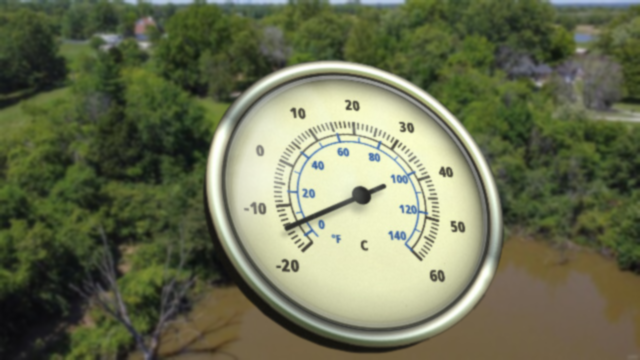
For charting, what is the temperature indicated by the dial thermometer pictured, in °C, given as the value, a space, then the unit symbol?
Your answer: -15 °C
